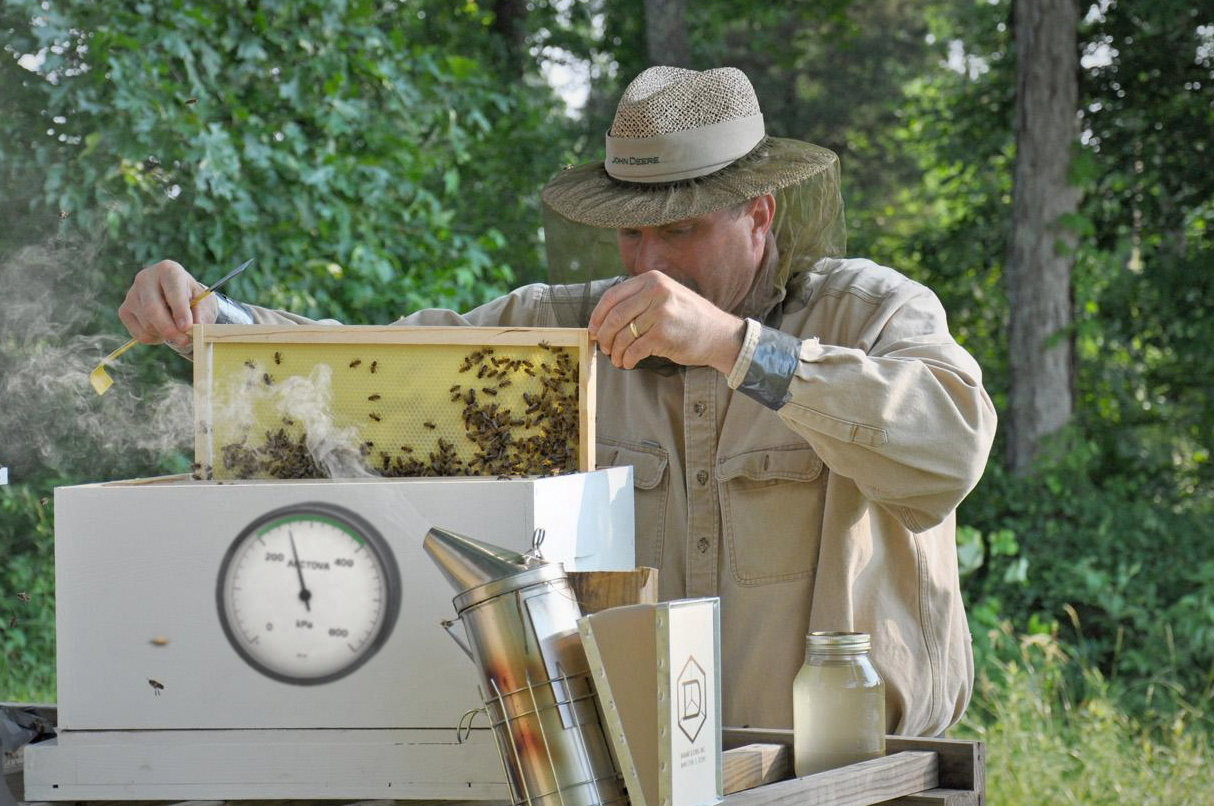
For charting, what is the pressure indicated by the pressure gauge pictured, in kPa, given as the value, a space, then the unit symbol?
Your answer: 260 kPa
